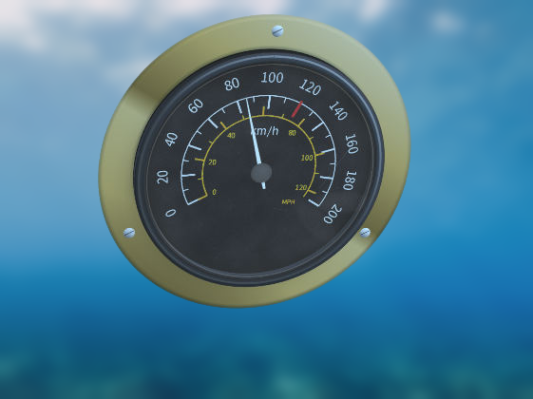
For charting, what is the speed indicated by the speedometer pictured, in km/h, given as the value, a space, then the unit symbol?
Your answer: 85 km/h
